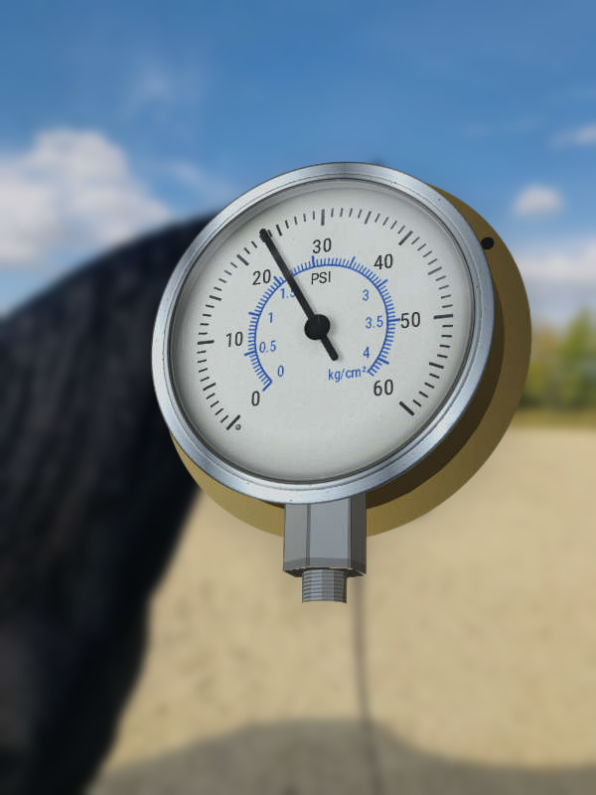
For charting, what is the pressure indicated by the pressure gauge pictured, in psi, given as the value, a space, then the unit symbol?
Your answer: 23.5 psi
